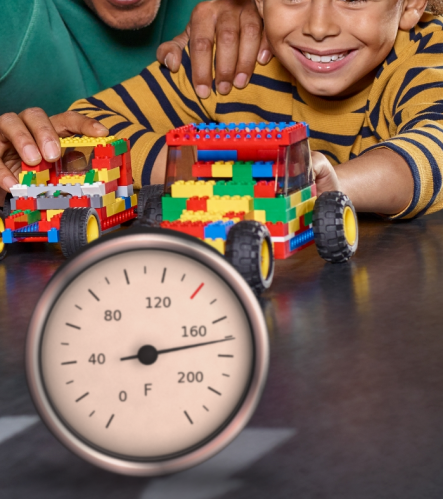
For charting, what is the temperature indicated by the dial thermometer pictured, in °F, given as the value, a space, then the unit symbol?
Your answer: 170 °F
